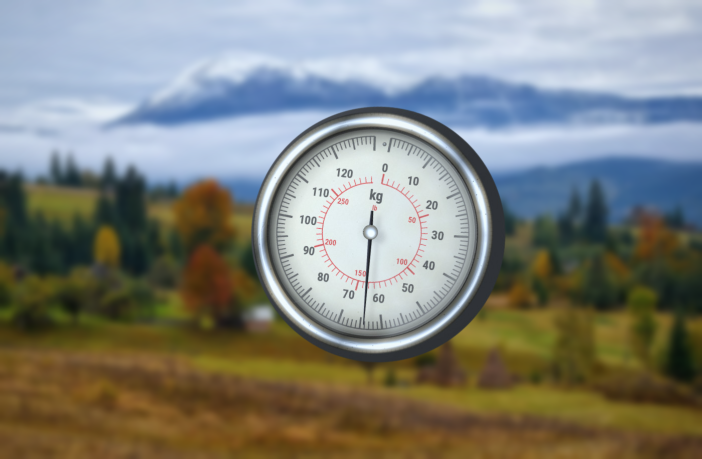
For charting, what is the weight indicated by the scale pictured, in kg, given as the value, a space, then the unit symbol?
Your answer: 64 kg
